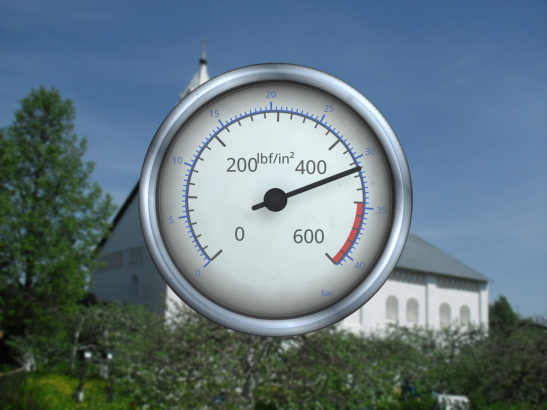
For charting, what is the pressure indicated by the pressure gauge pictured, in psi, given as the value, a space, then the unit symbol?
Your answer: 450 psi
